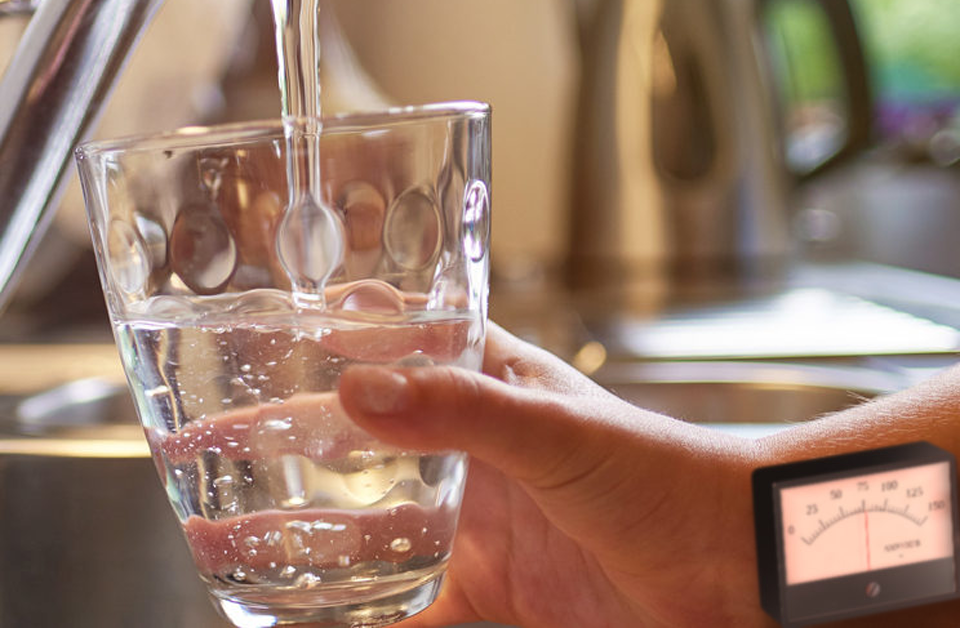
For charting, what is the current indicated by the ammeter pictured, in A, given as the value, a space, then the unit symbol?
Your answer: 75 A
